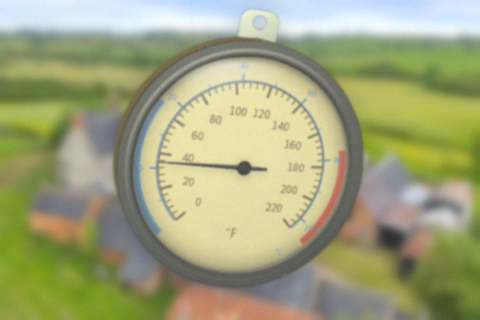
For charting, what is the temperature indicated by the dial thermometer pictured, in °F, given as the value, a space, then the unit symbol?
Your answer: 36 °F
